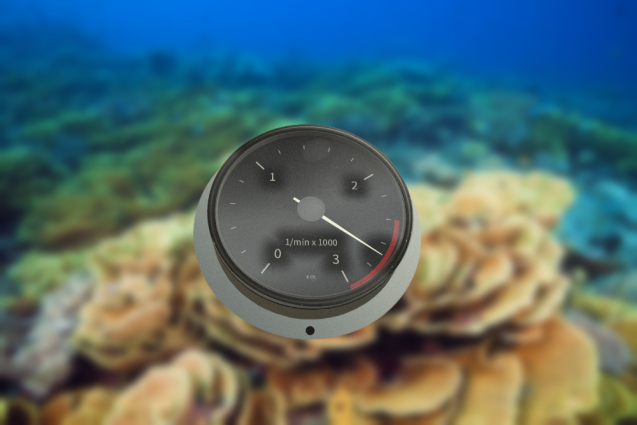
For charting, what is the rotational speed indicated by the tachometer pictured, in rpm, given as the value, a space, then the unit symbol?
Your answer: 2700 rpm
